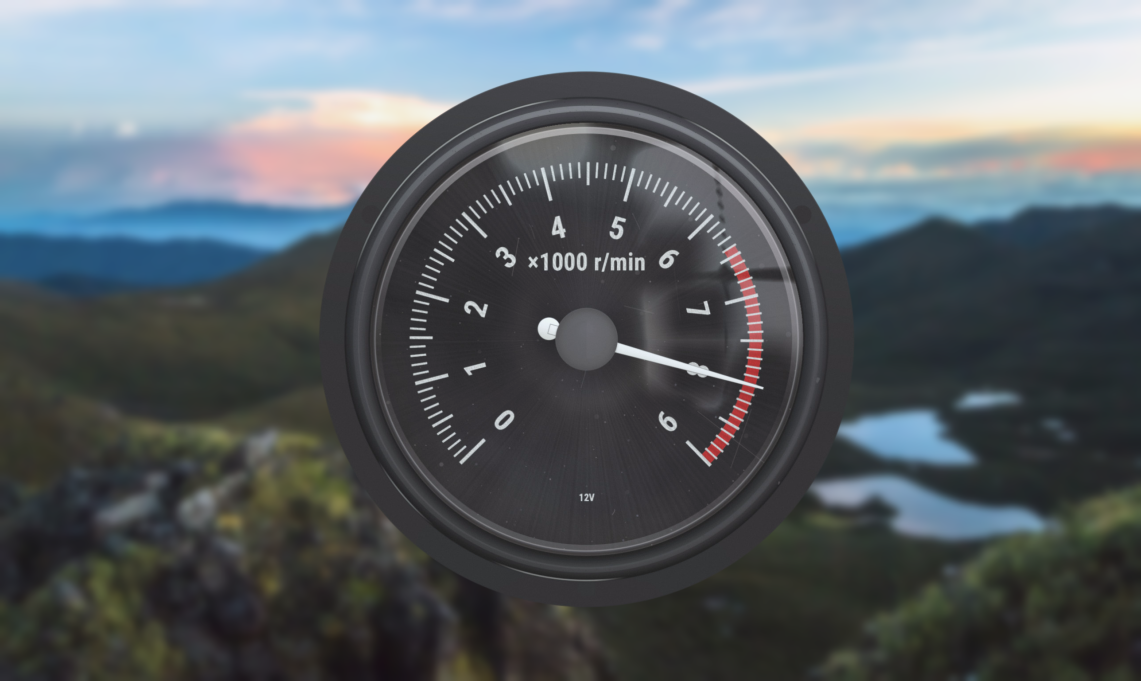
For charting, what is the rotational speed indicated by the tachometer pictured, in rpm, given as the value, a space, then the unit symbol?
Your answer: 8000 rpm
